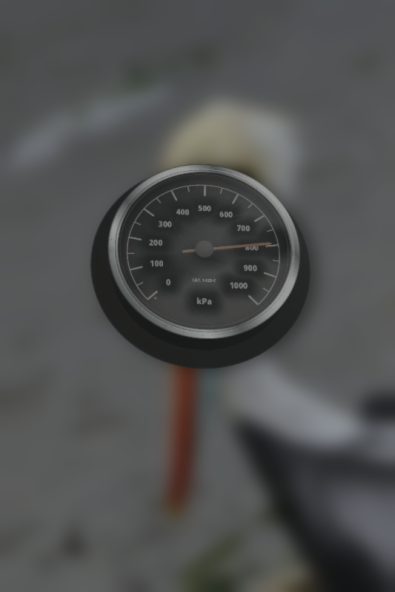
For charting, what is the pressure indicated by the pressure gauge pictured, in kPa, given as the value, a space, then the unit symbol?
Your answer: 800 kPa
